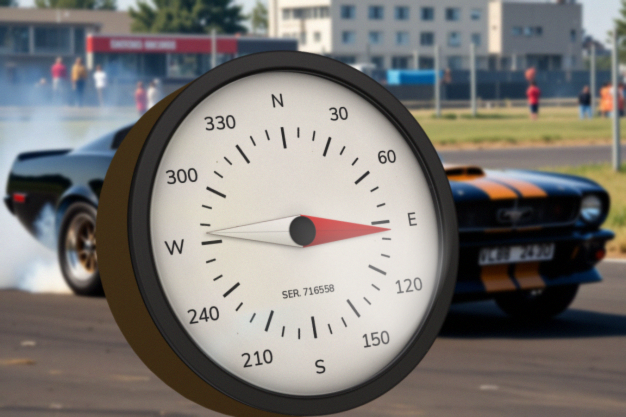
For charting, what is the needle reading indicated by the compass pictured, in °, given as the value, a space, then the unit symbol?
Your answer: 95 °
